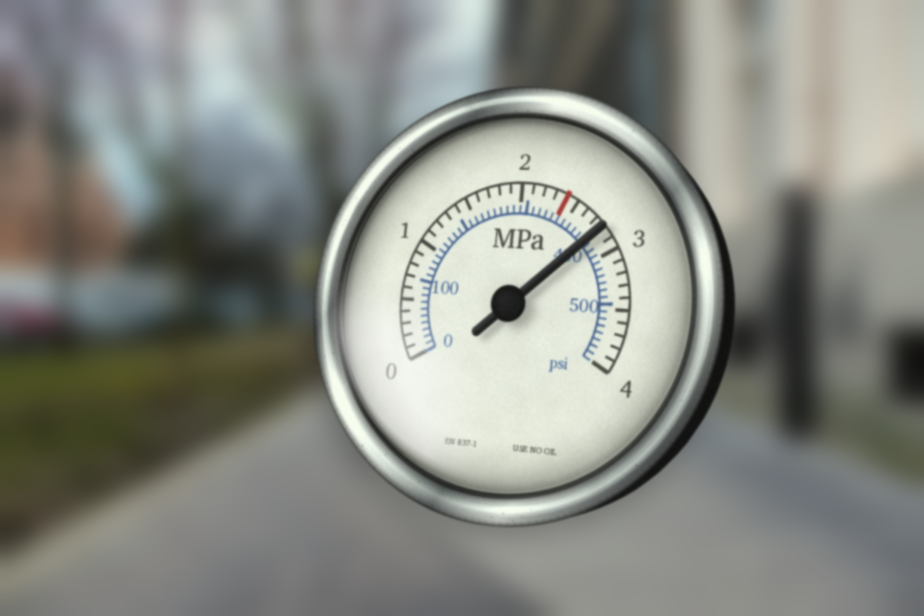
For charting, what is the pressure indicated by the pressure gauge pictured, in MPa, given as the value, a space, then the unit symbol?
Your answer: 2.8 MPa
